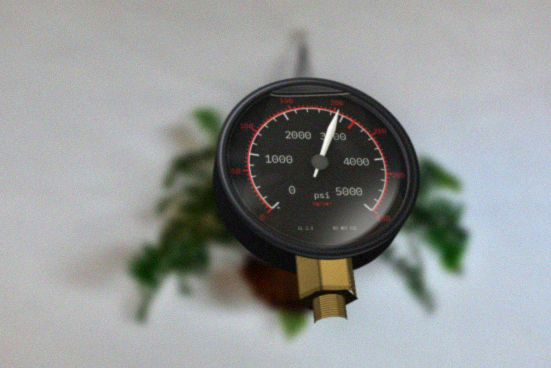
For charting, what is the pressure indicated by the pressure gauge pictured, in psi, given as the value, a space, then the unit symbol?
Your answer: 2900 psi
